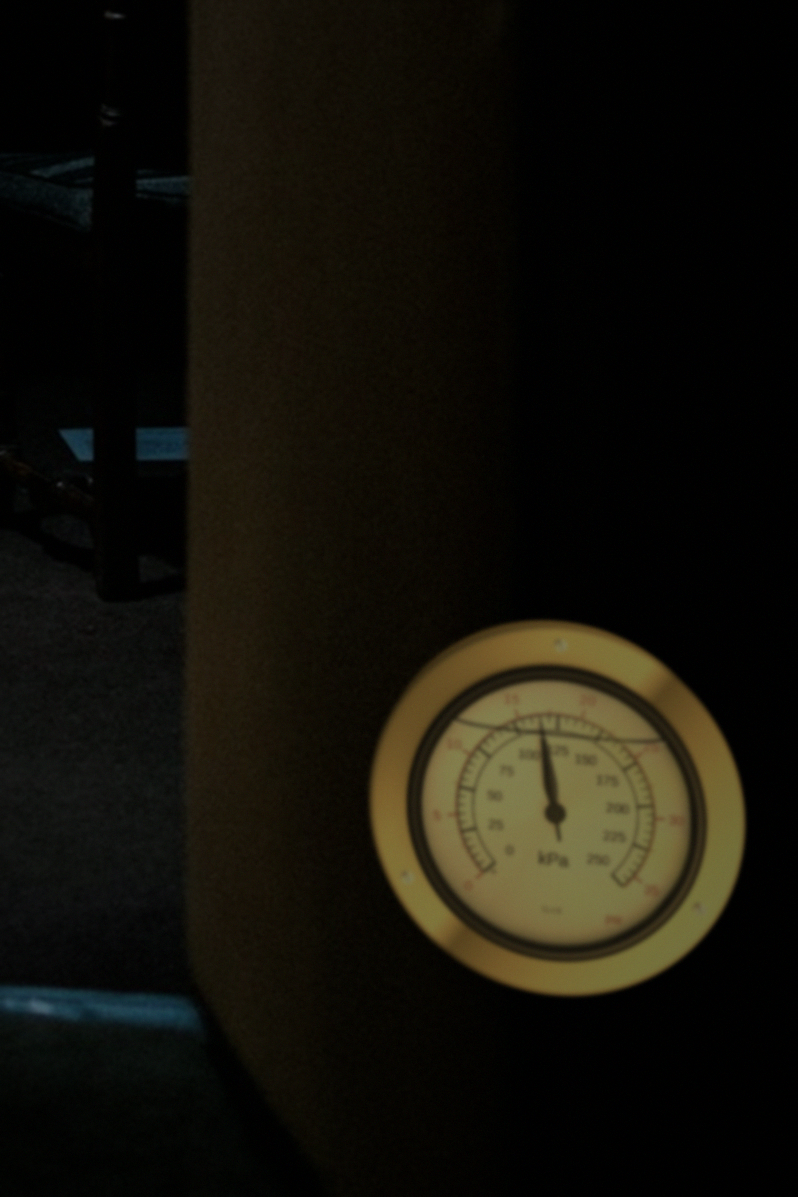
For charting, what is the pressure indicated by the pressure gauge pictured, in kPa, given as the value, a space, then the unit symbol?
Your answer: 115 kPa
